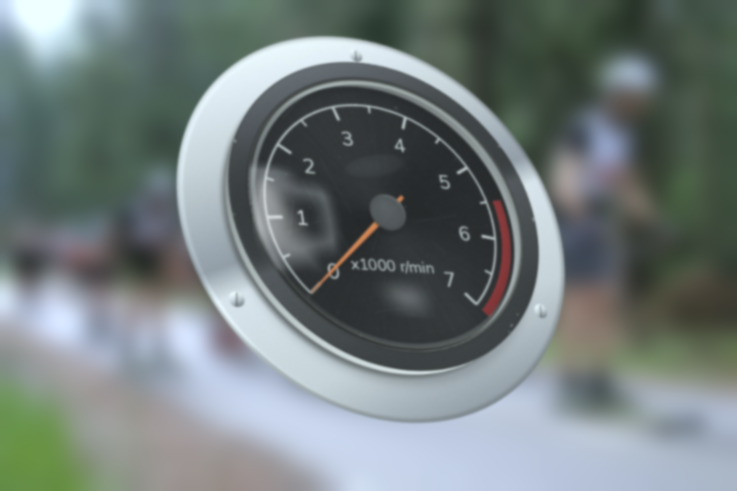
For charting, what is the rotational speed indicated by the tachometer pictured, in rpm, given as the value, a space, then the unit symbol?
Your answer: 0 rpm
